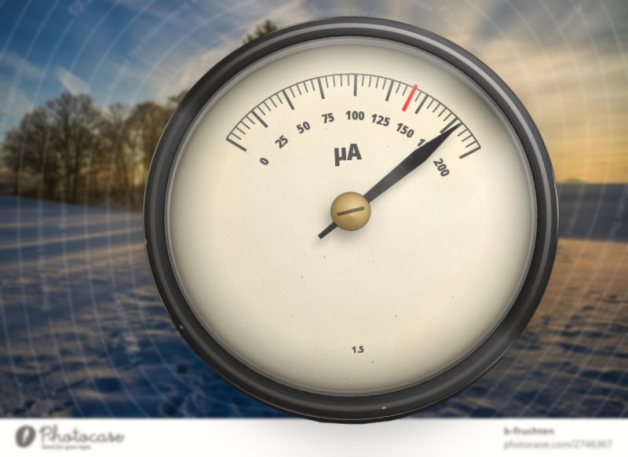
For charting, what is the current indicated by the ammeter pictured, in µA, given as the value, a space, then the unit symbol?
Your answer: 180 µA
